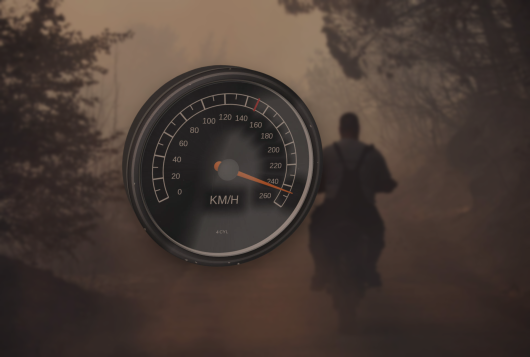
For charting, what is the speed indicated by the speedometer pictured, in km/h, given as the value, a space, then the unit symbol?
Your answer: 245 km/h
